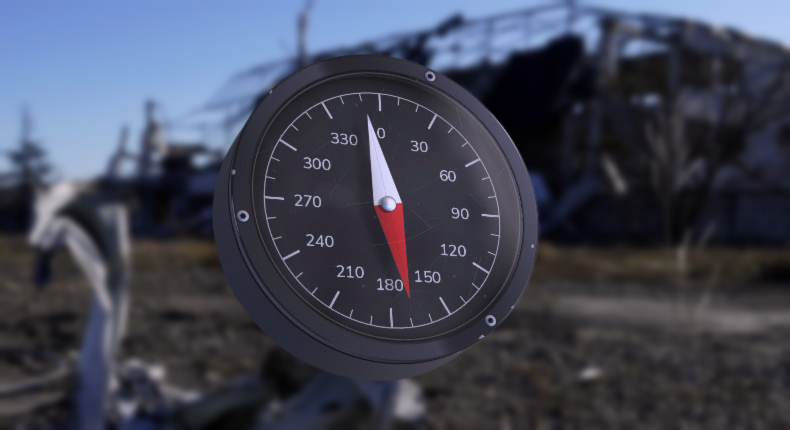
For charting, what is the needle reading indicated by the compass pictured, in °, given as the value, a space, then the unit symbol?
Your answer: 170 °
